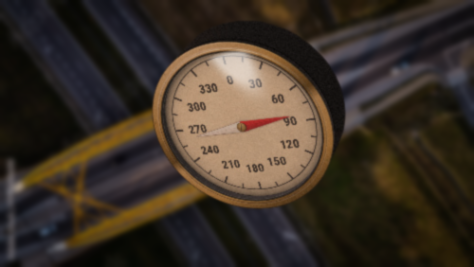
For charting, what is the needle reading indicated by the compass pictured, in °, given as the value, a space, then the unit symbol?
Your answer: 82.5 °
